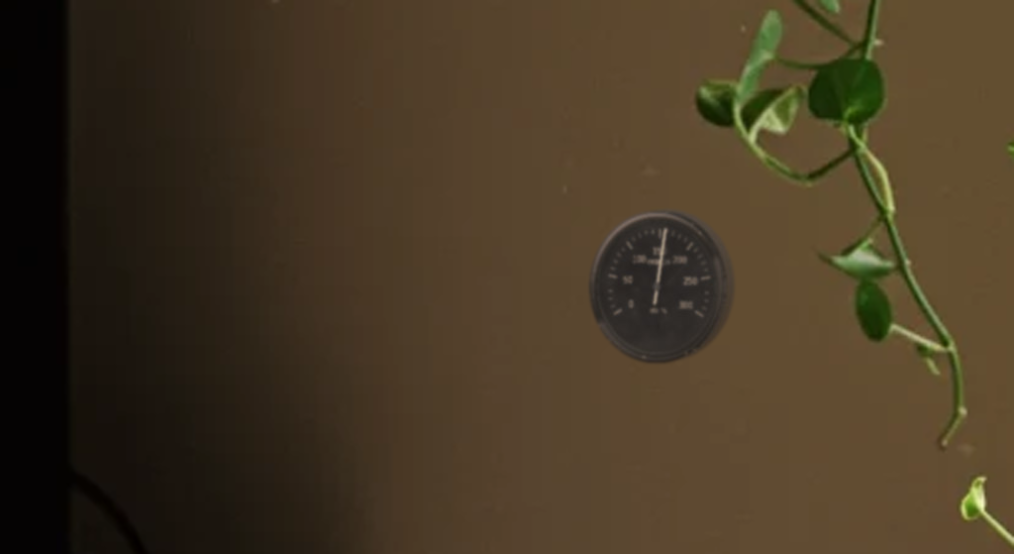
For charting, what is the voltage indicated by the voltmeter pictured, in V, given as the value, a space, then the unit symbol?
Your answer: 160 V
